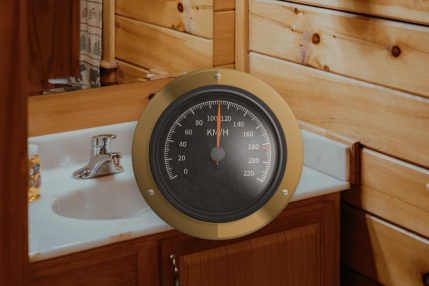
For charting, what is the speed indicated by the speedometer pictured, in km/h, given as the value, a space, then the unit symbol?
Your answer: 110 km/h
